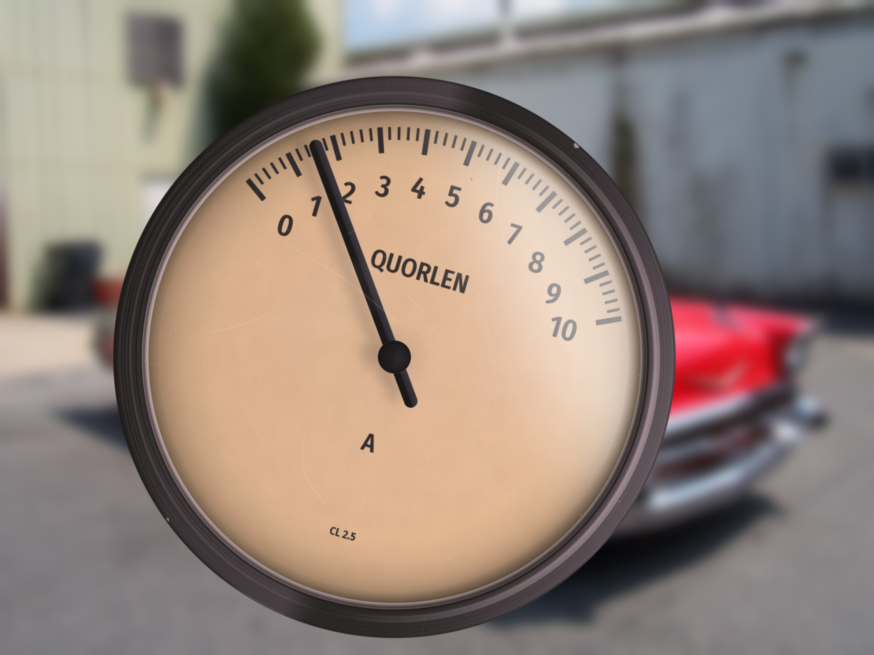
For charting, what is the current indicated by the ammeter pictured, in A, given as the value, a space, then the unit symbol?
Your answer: 1.6 A
